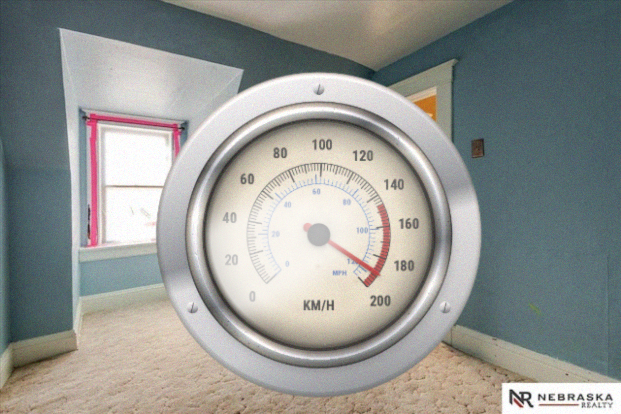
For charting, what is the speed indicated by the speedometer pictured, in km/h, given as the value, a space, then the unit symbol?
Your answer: 190 km/h
